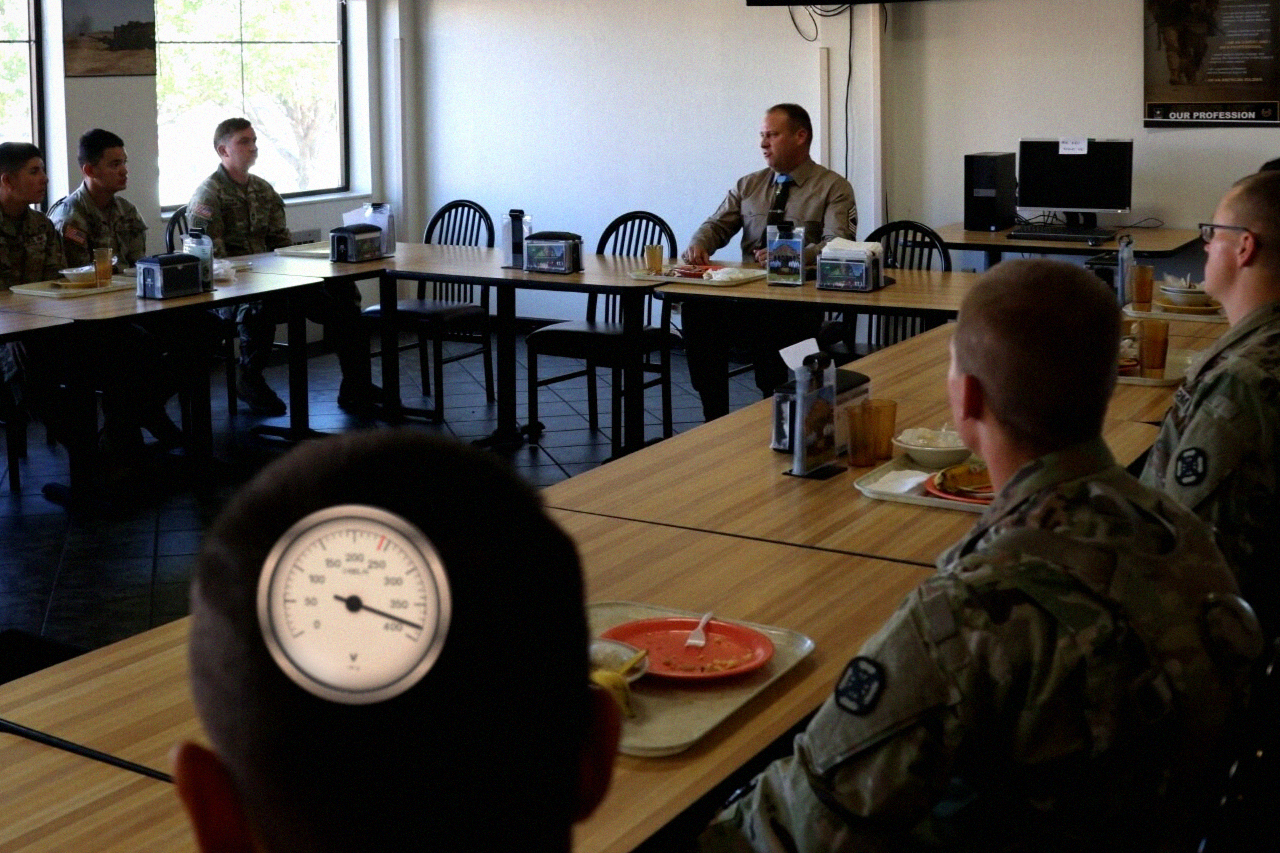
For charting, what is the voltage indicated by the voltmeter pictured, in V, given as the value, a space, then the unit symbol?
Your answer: 380 V
